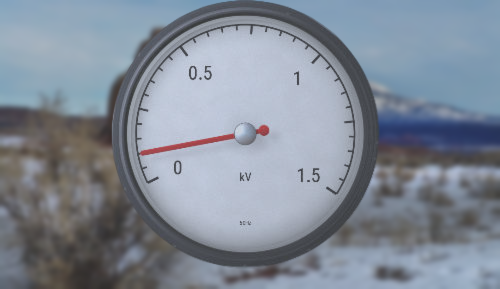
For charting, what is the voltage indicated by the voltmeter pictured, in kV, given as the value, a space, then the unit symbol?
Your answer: 0.1 kV
